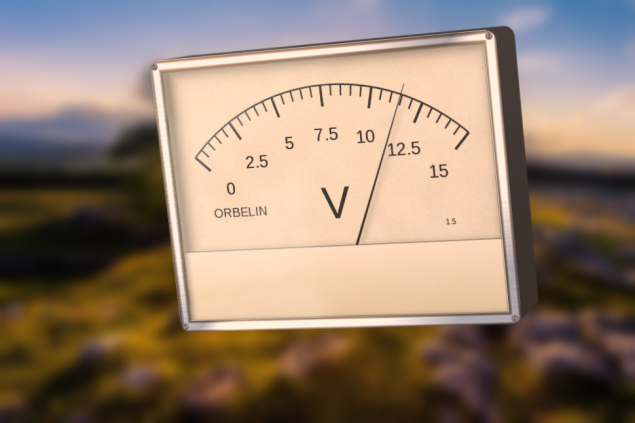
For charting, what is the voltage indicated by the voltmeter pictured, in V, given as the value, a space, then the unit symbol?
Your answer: 11.5 V
